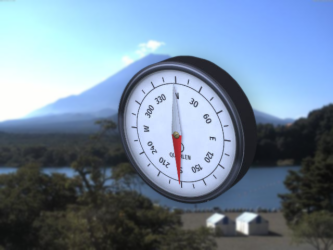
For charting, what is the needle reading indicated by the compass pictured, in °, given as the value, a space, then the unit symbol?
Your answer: 180 °
